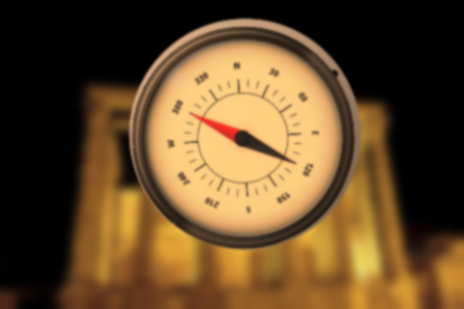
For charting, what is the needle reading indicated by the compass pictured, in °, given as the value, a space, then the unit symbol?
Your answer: 300 °
